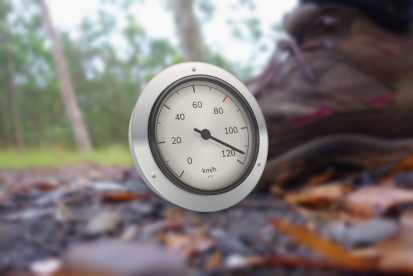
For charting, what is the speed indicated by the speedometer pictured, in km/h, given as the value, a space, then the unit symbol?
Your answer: 115 km/h
